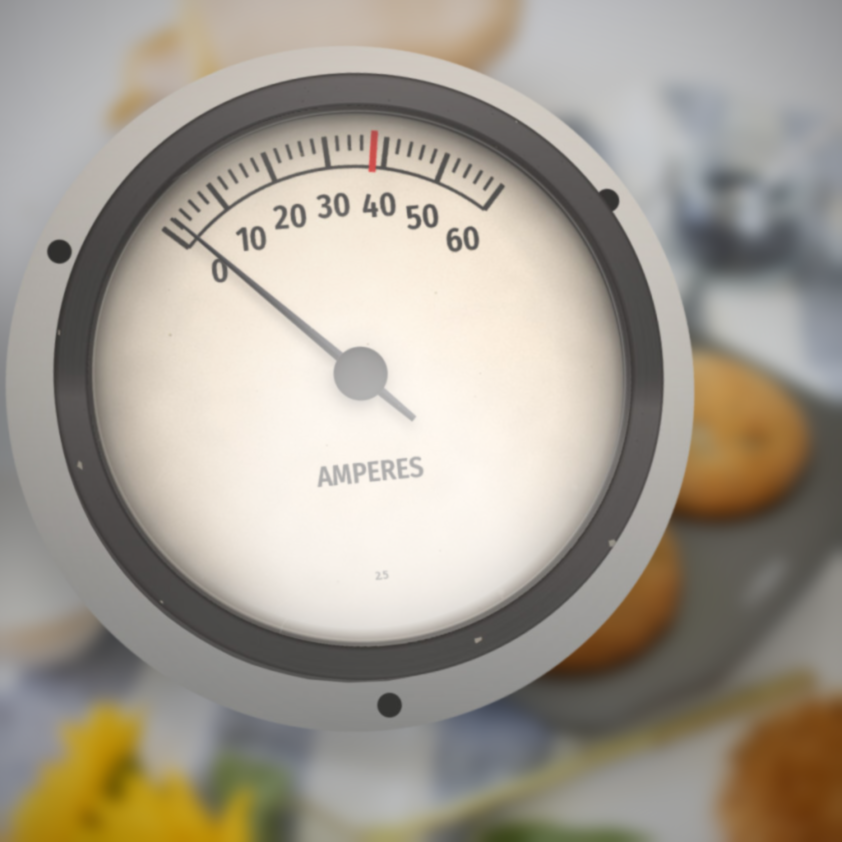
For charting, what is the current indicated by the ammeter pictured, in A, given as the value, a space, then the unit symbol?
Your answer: 2 A
